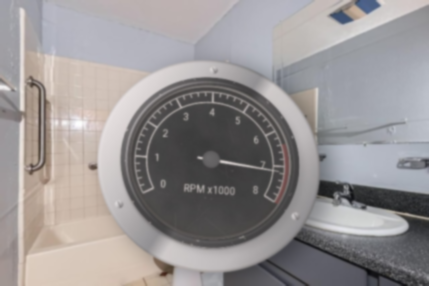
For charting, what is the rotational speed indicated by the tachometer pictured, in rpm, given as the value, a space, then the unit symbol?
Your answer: 7200 rpm
